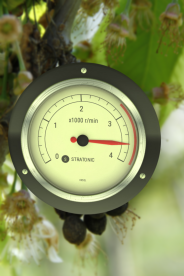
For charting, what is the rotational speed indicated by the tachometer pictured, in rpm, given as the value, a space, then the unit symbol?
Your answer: 3600 rpm
